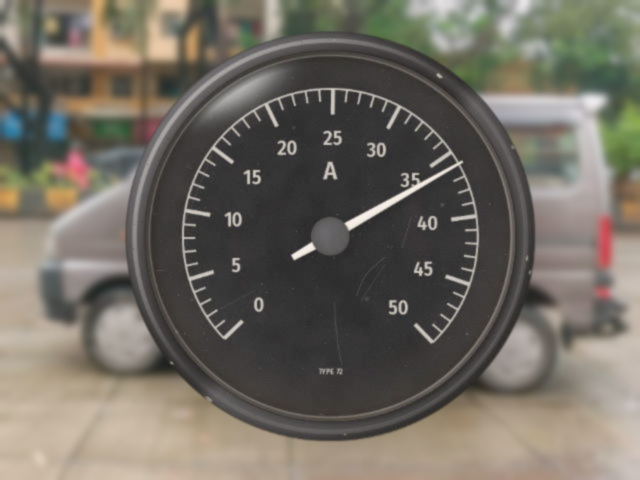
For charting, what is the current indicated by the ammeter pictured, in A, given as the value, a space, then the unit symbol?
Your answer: 36 A
